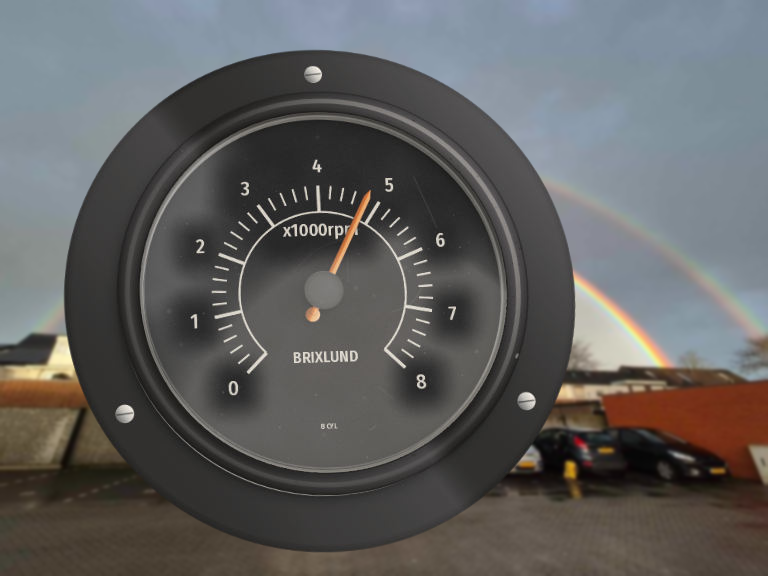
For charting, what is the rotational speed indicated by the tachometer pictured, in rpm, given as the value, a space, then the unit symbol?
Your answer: 4800 rpm
